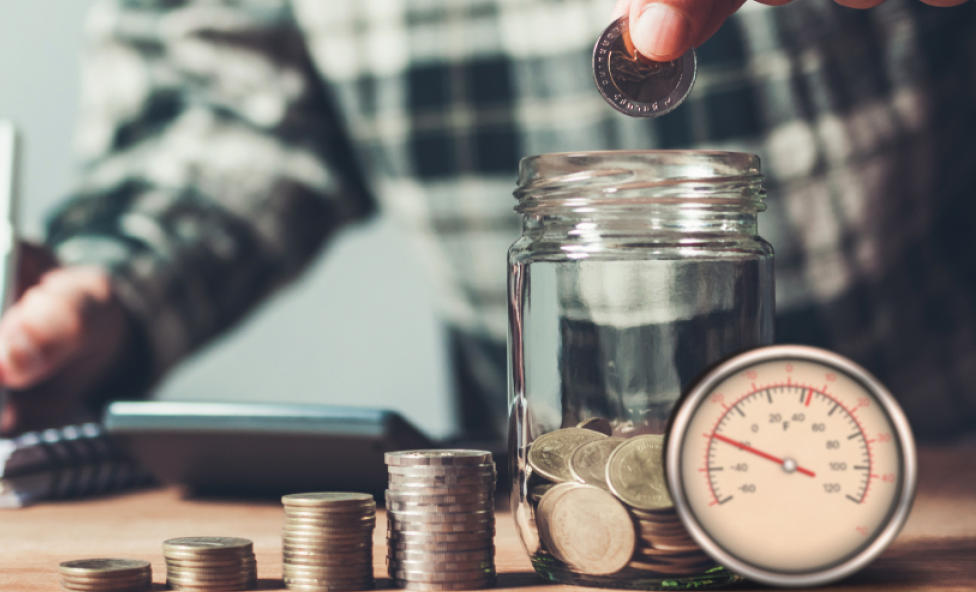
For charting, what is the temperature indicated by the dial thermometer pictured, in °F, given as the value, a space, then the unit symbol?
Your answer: -20 °F
